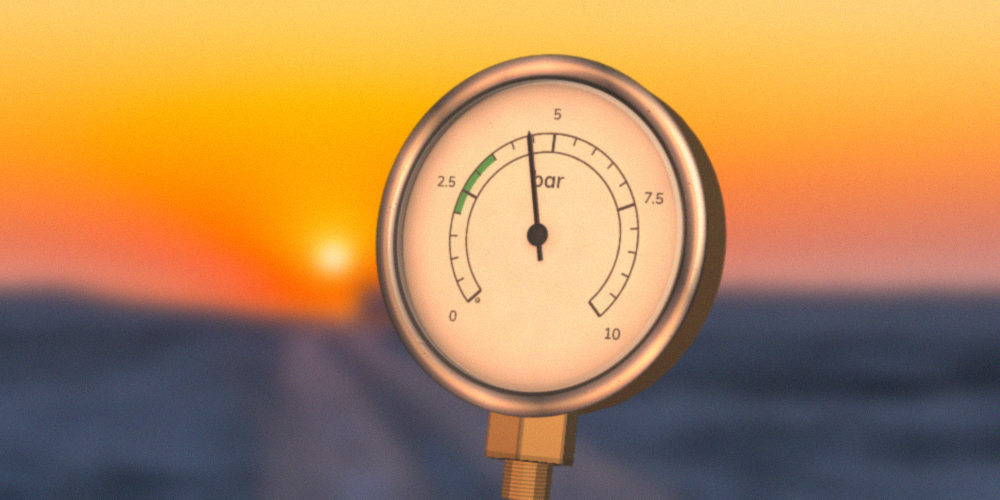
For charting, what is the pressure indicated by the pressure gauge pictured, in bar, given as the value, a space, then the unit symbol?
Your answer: 4.5 bar
